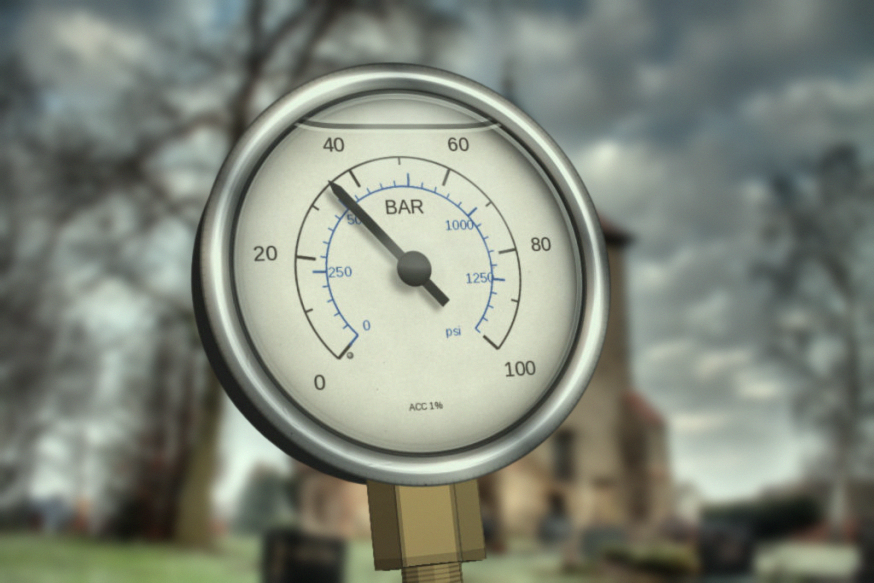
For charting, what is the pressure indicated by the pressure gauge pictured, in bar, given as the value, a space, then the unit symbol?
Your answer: 35 bar
